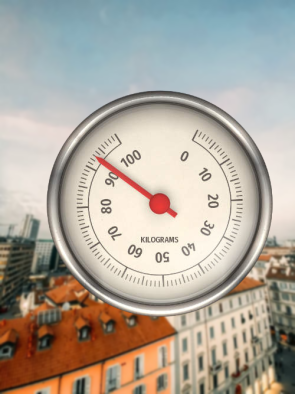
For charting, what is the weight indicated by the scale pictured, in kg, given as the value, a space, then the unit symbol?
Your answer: 93 kg
